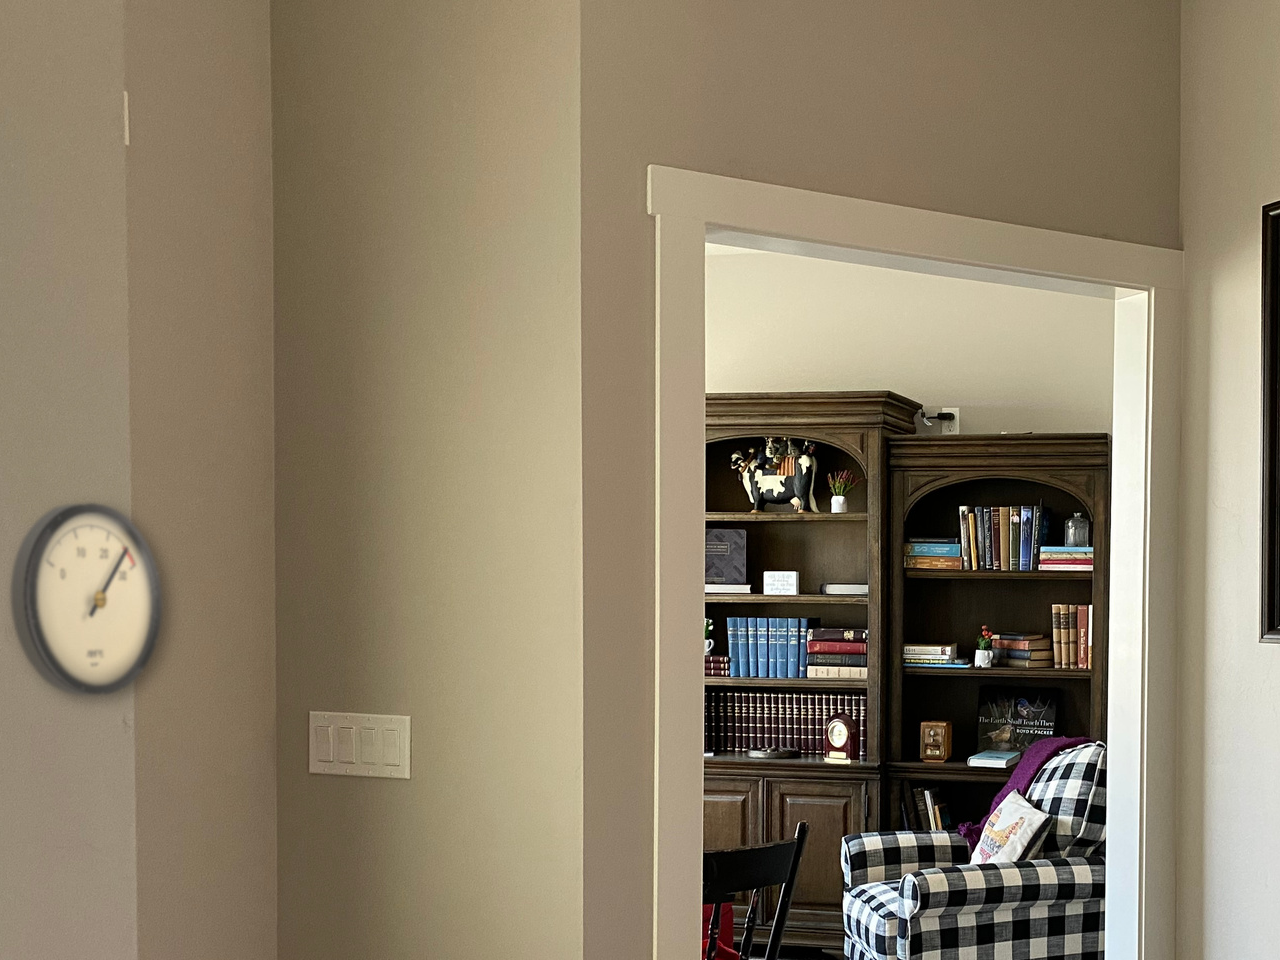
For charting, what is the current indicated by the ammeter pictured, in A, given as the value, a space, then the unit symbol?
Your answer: 25 A
